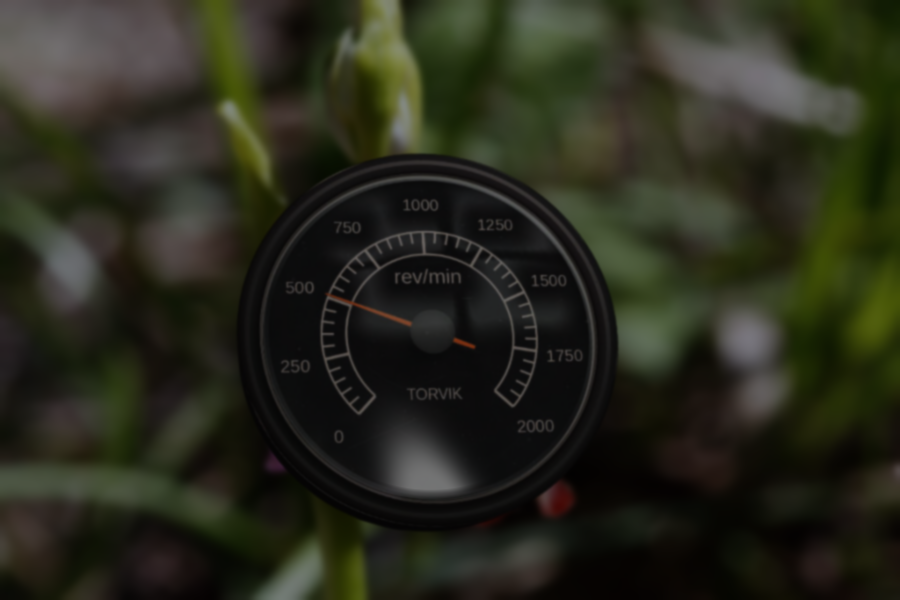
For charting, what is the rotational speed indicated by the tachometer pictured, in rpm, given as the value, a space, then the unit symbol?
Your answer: 500 rpm
